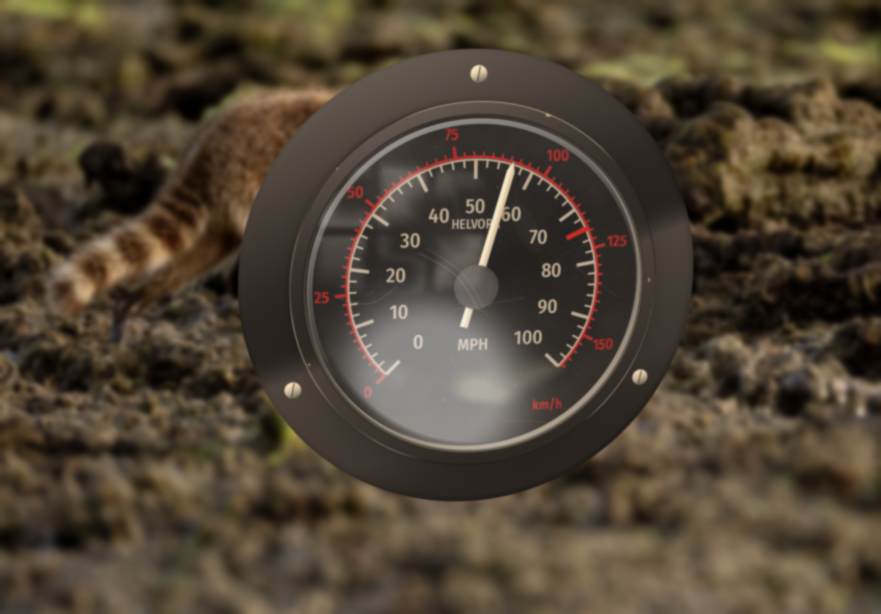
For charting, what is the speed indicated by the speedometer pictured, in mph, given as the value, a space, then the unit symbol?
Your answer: 56 mph
